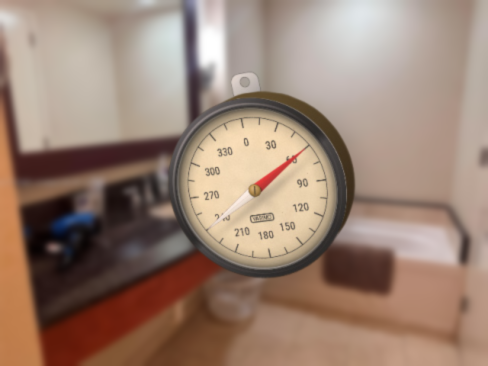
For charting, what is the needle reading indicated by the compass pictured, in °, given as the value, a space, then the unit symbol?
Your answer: 60 °
